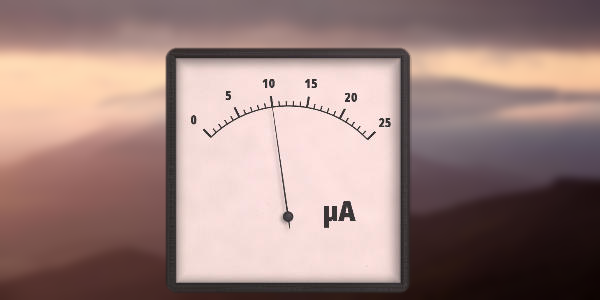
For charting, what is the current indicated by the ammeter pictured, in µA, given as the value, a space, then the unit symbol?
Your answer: 10 µA
